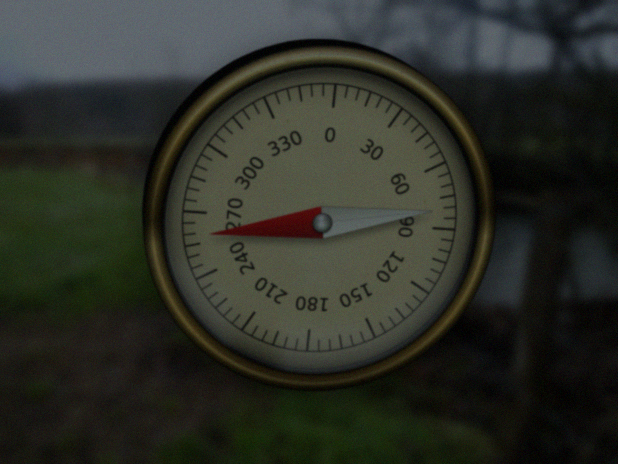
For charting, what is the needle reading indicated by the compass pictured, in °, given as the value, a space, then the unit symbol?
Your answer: 260 °
